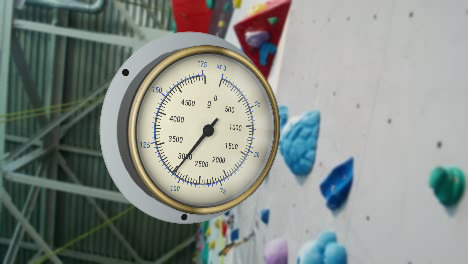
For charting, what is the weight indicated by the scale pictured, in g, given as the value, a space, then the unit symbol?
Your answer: 3000 g
